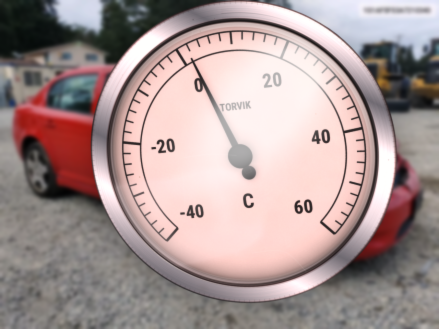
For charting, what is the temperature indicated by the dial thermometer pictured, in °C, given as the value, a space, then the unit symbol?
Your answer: 2 °C
